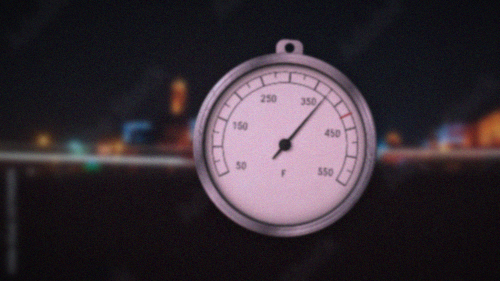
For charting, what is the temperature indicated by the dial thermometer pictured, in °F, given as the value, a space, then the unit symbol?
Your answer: 375 °F
